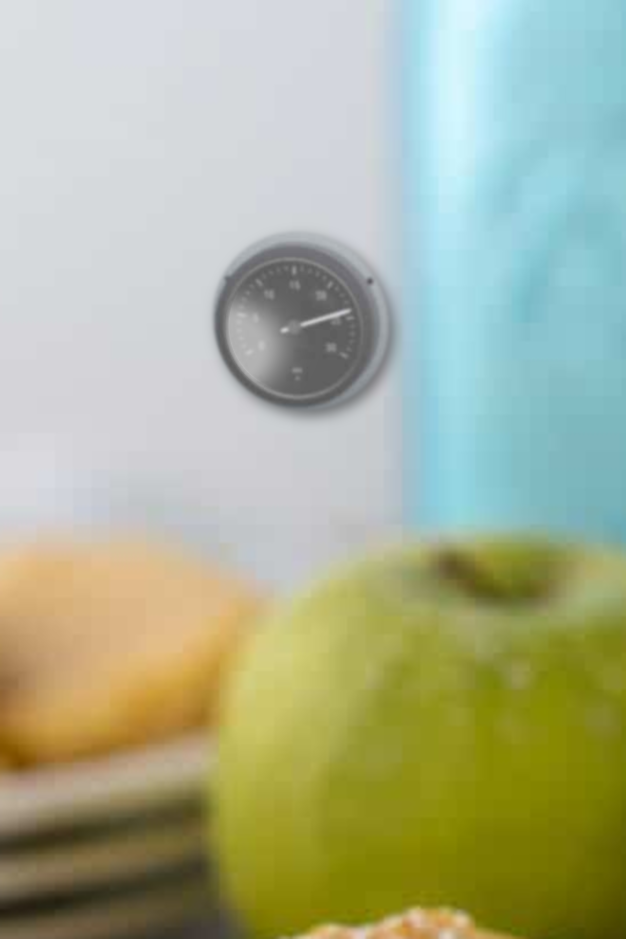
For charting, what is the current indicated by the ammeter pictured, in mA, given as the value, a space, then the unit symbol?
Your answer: 24 mA
